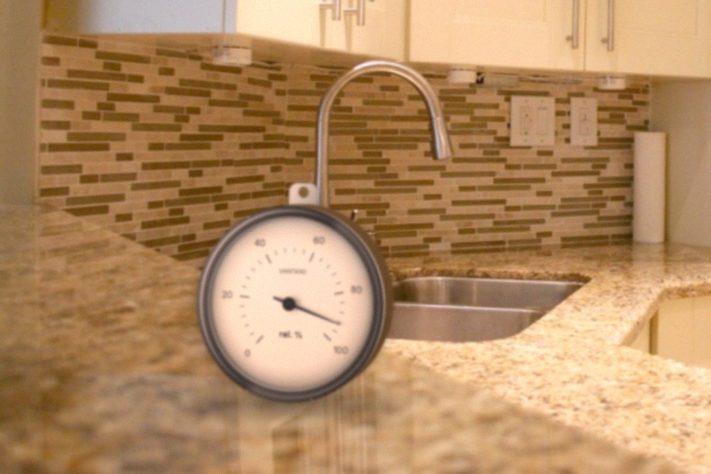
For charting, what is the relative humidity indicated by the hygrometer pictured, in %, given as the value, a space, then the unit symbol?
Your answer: 92 %
